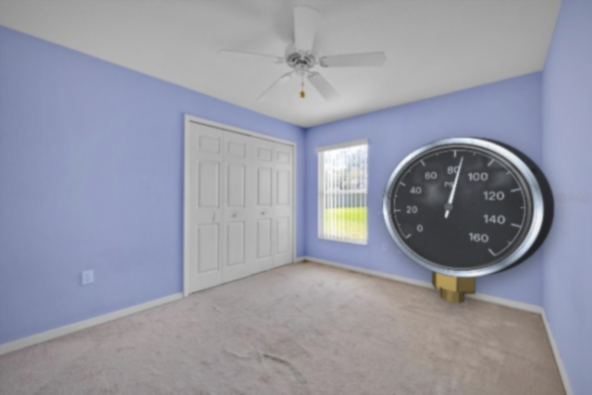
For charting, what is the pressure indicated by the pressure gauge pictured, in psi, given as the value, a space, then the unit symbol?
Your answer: 85 psi
